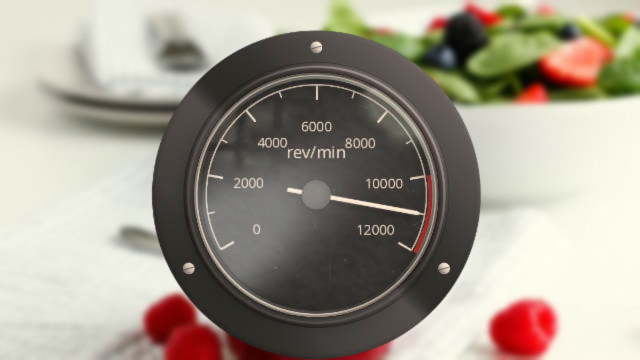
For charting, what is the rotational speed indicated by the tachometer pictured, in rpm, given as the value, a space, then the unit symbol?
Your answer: 11000 rpm
